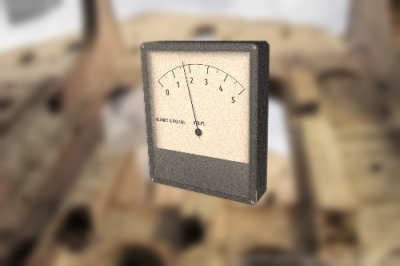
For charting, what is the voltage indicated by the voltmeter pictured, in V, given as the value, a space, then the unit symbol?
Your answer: 1.75 V
